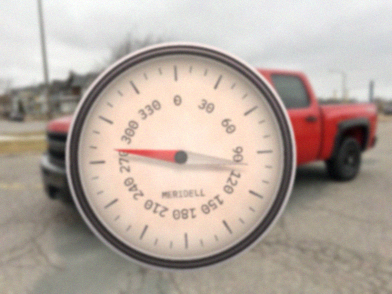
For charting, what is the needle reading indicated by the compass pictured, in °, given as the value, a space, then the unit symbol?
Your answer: 280 °
